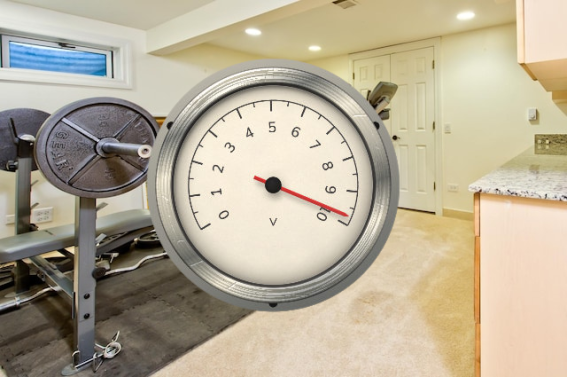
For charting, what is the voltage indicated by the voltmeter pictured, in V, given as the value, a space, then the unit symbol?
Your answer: 9.75 V
